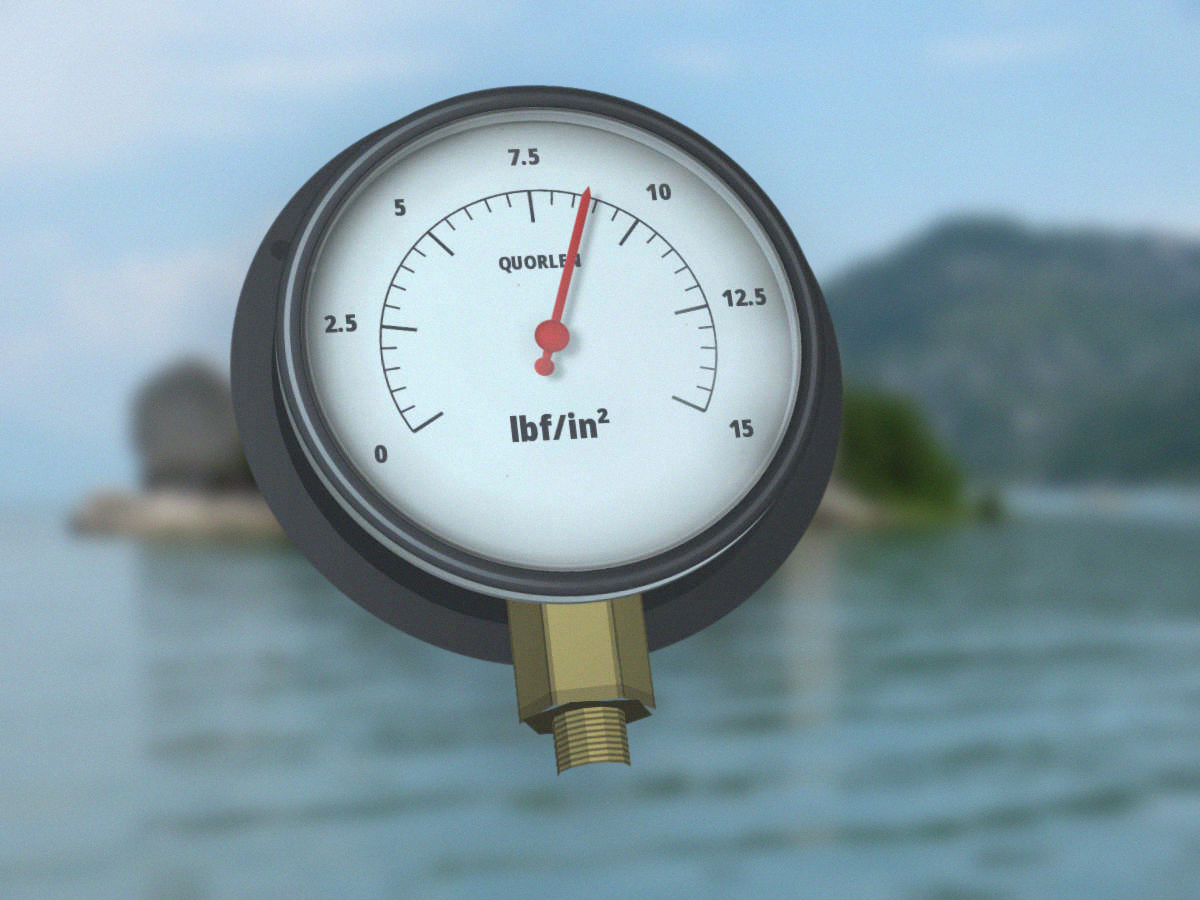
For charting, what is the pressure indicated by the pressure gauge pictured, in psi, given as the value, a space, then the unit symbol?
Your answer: 8.75 psi
